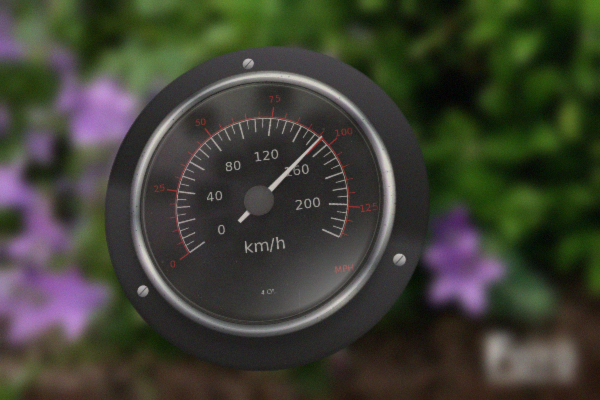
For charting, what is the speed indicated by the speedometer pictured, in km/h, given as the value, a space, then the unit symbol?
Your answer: 155 km/h
